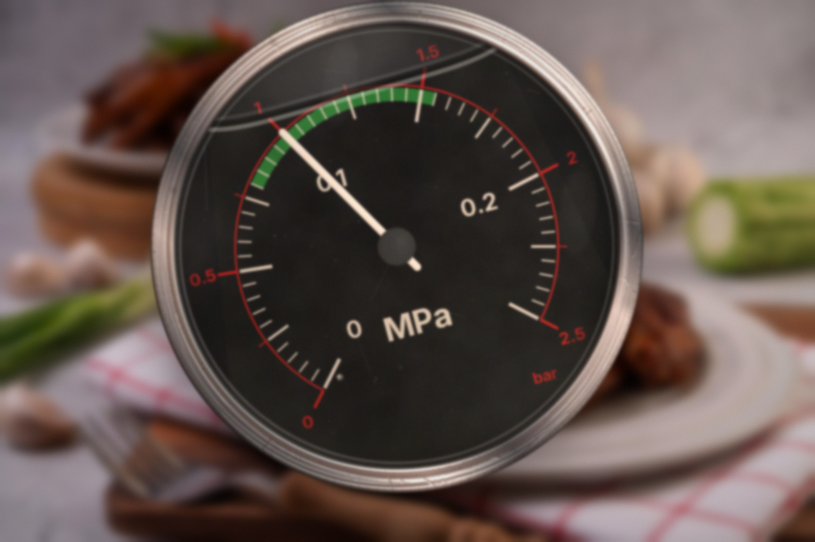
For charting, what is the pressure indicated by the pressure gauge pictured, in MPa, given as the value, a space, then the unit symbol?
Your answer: 0.1 MPa
